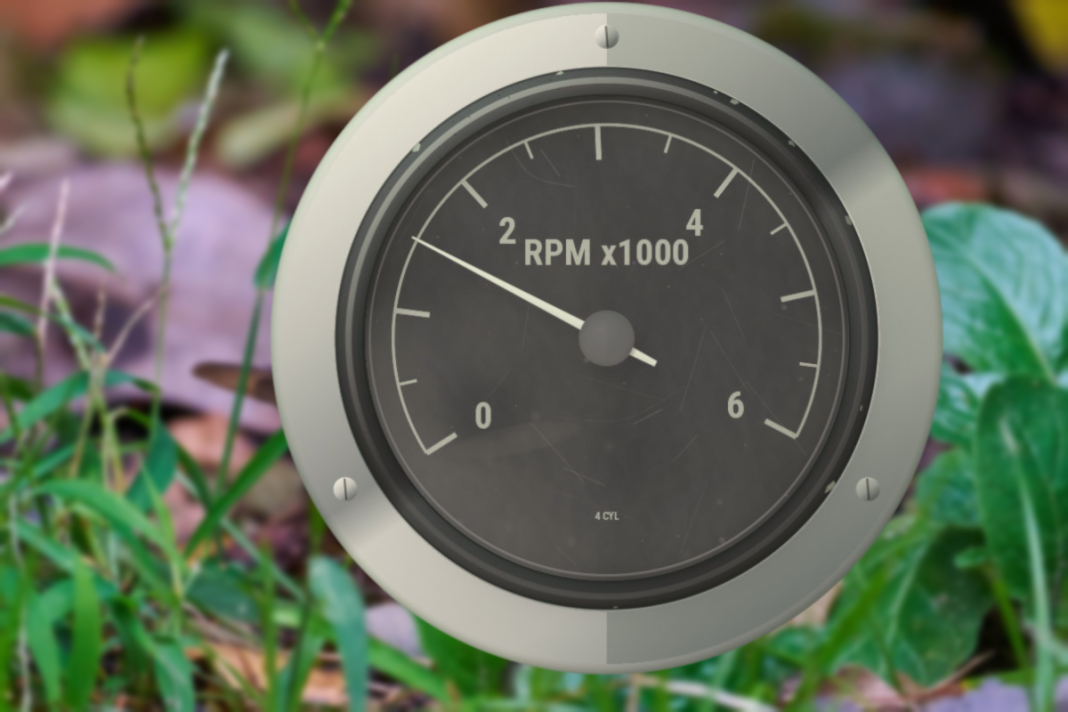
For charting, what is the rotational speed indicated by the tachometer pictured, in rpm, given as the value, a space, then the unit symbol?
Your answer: 1500 rpm
